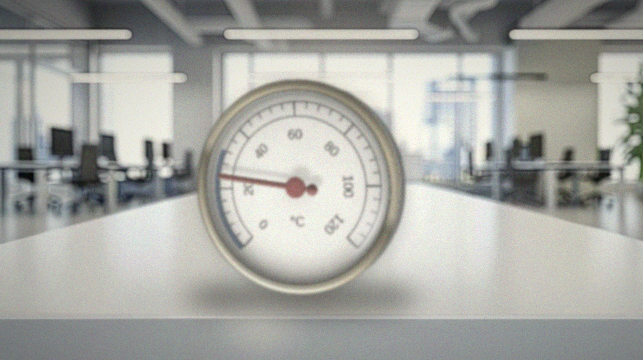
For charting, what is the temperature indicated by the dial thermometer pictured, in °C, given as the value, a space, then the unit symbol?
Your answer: 24 °C
